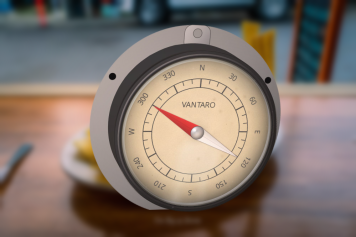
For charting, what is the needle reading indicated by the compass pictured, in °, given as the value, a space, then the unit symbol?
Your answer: 300 °
